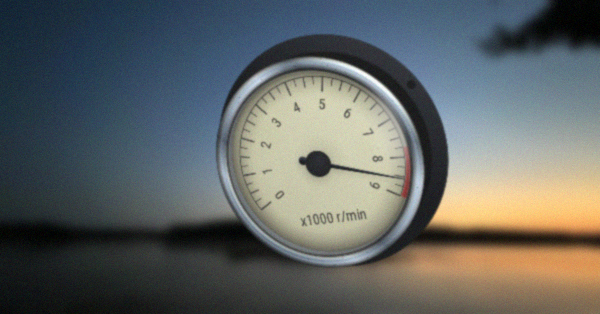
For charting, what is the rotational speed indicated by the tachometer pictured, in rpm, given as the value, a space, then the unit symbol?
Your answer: 8500 rpm
